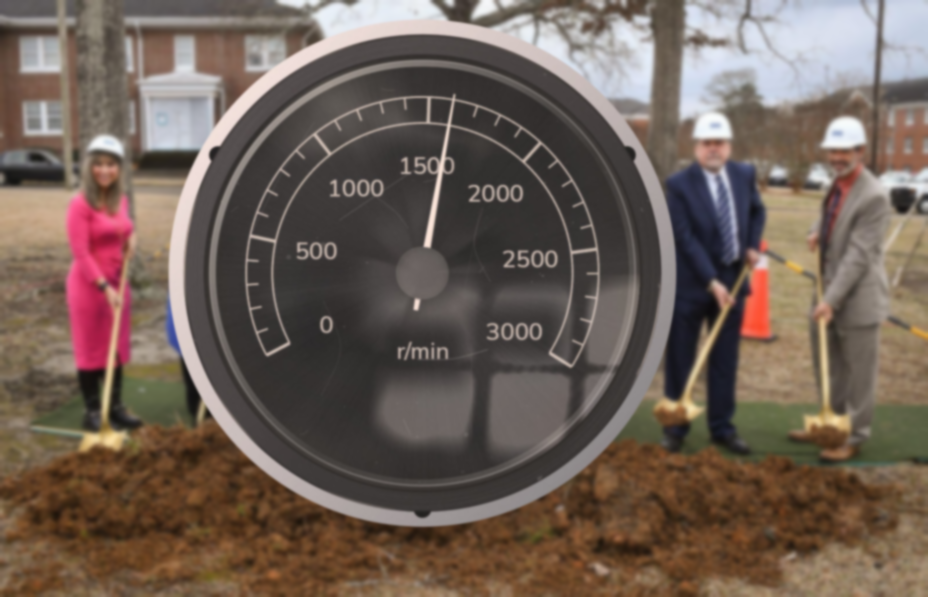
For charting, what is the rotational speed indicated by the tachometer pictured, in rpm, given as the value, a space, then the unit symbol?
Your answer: 1600 rpm
